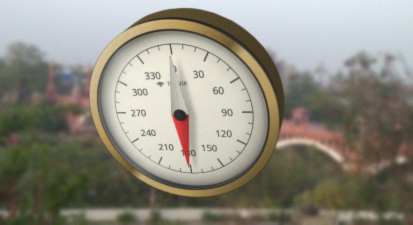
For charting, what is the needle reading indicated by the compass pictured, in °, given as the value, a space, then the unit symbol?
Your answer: 180 °
